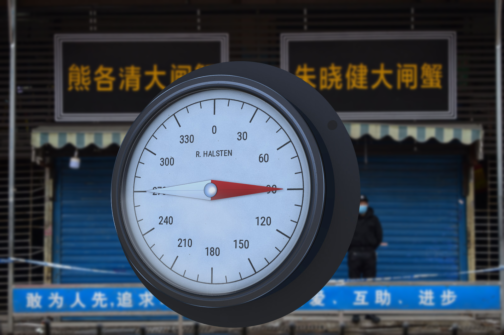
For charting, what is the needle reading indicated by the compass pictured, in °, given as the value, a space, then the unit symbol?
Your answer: 90 °
